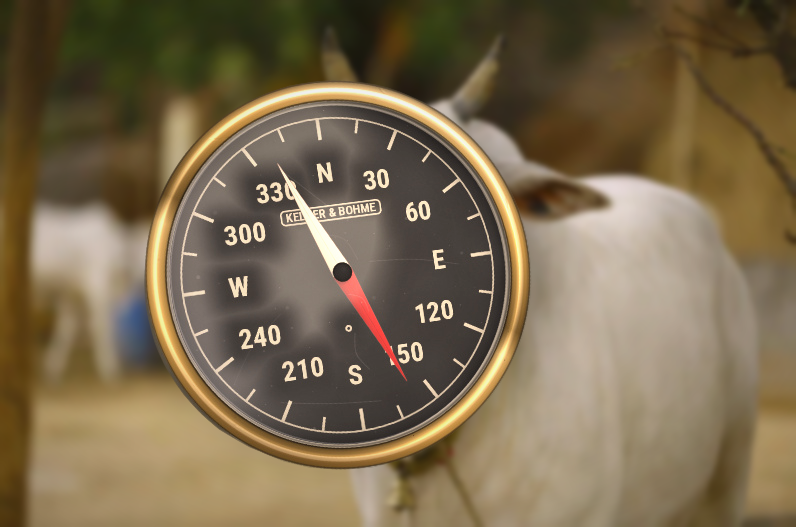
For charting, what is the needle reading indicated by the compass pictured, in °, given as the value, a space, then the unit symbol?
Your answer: 157.5 °
